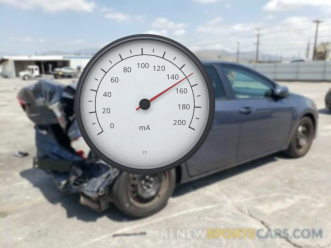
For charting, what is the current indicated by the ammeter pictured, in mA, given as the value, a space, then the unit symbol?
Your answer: 150 mA
